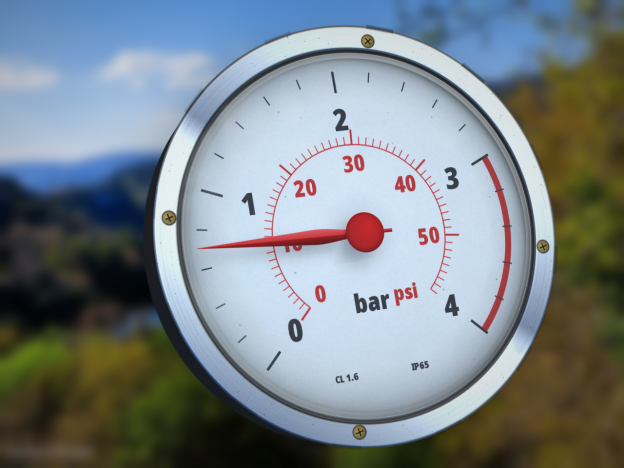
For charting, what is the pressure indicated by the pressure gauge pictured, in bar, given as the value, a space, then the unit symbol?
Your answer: 0.7 bar
